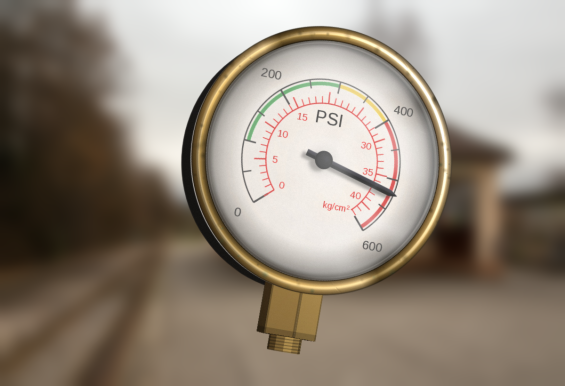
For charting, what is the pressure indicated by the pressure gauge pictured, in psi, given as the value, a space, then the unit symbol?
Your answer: 525 psi
